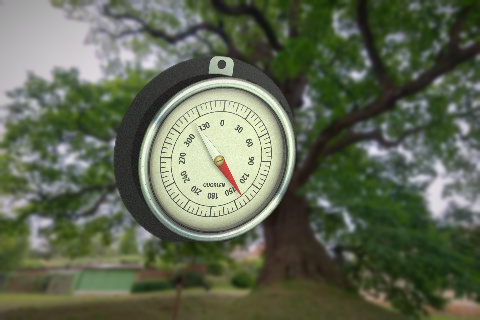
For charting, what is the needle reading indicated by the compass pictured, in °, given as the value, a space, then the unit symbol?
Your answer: 140 °
